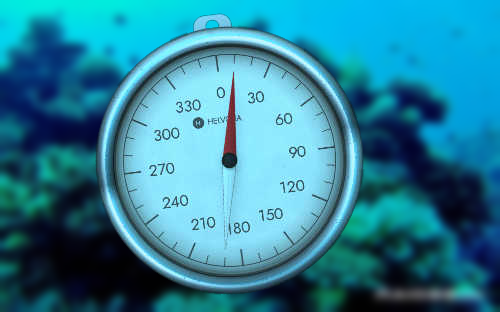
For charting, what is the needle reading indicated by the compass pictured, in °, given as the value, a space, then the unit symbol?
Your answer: 10 °
